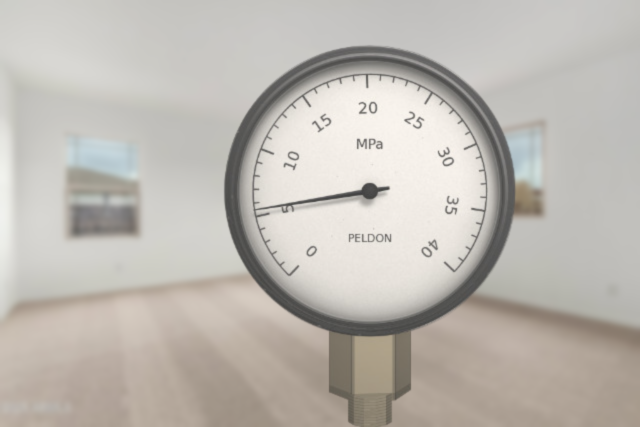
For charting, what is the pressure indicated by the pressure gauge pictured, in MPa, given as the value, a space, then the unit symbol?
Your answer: 5.5 MPa
